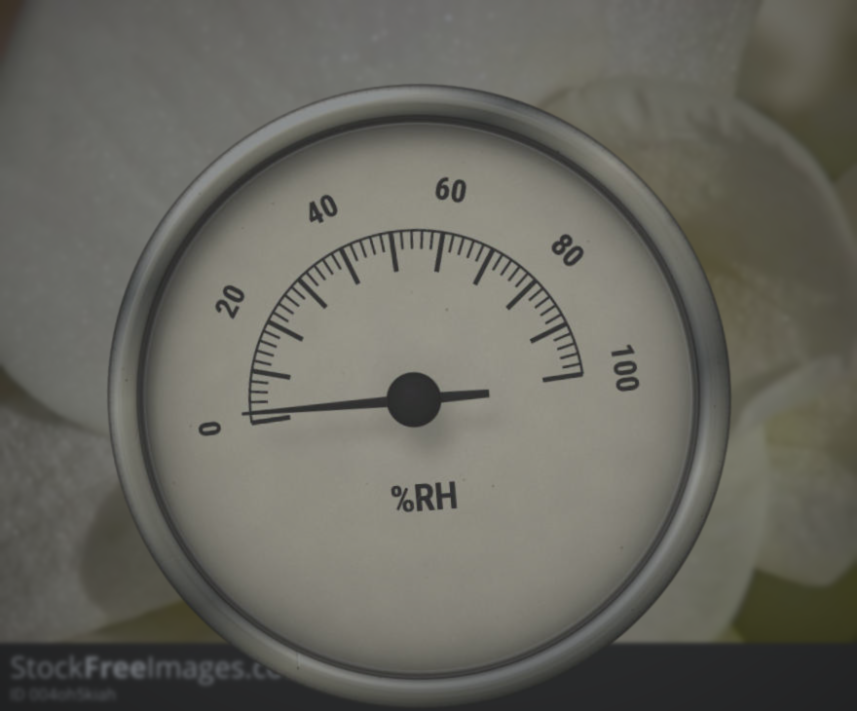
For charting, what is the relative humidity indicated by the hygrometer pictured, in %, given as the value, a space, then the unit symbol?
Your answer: 2 %
